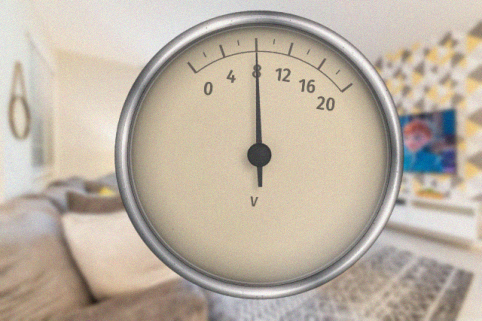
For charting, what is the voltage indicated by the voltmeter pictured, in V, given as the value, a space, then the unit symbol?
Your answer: 8 V
